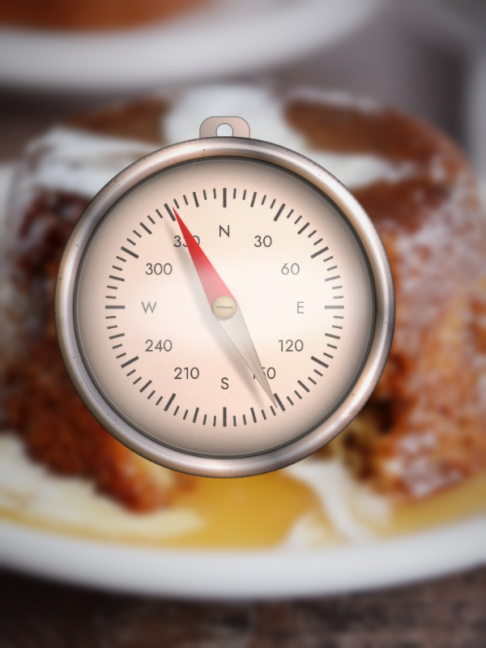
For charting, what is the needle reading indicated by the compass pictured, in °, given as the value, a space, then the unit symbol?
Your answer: 332.5 °
